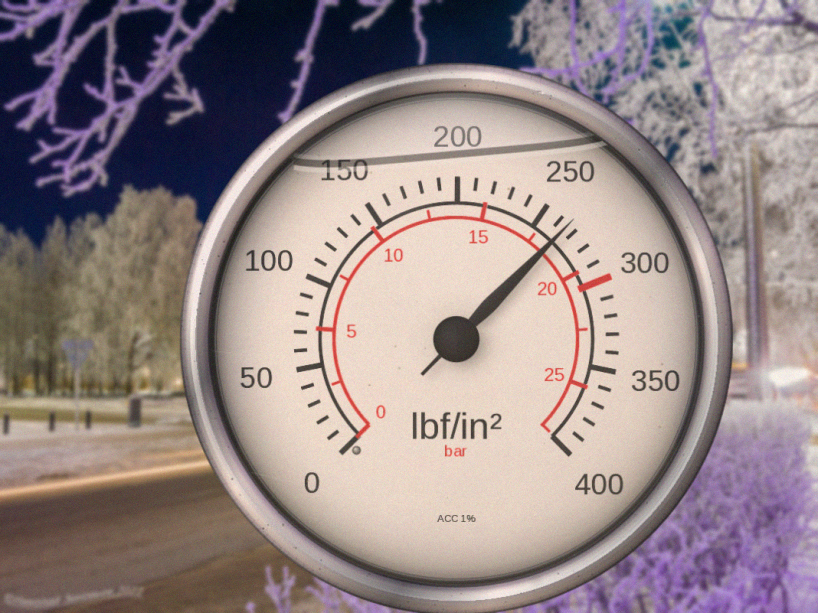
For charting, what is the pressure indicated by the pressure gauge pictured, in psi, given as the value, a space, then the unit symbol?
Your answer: 265 psi
